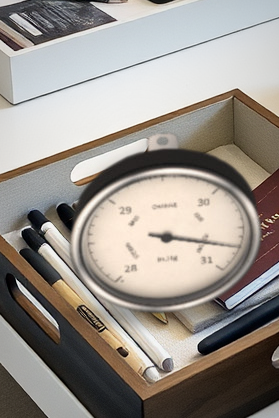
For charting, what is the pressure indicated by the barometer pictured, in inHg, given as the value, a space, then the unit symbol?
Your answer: 30.7 inHg
